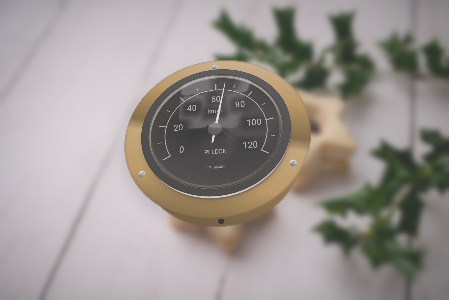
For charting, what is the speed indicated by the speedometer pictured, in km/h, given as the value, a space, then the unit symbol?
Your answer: 65 km/h
